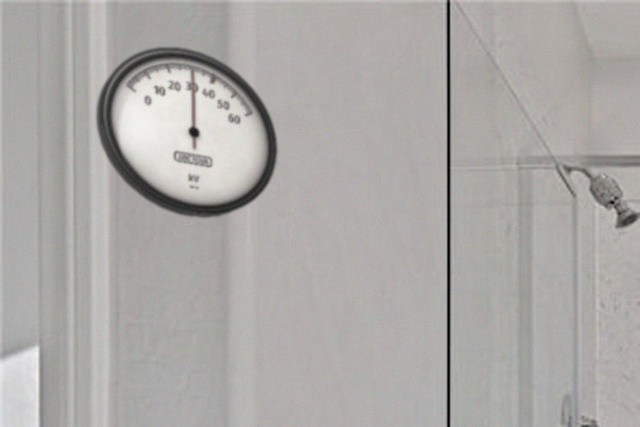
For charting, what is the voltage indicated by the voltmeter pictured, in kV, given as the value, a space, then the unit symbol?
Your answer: 30 kV
